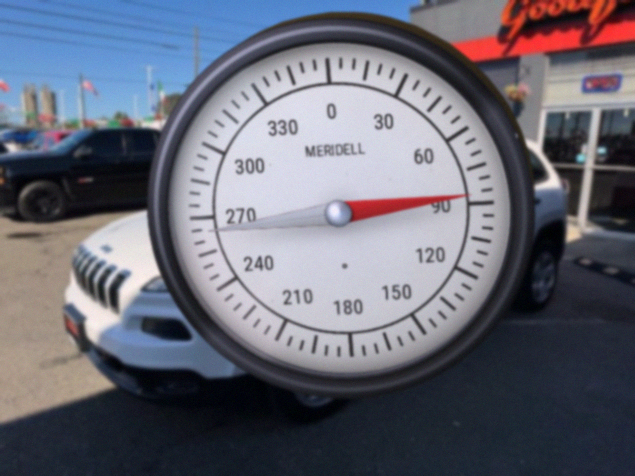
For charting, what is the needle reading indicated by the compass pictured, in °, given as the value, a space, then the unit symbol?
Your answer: 85 °
